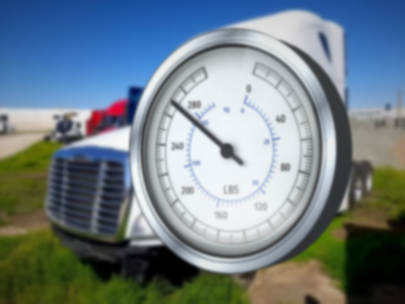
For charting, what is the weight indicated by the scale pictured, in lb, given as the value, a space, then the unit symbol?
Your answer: 270 lb
